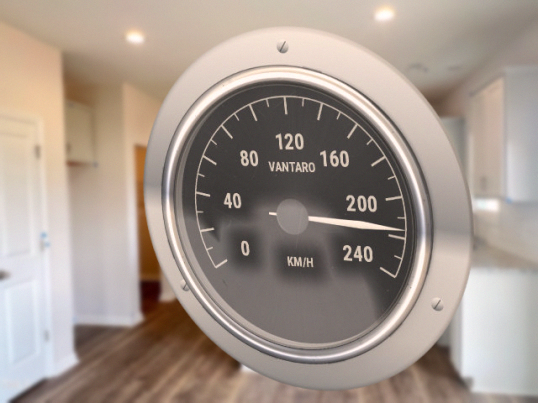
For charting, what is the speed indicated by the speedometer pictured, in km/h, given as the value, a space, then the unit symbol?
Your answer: 215 km/h
